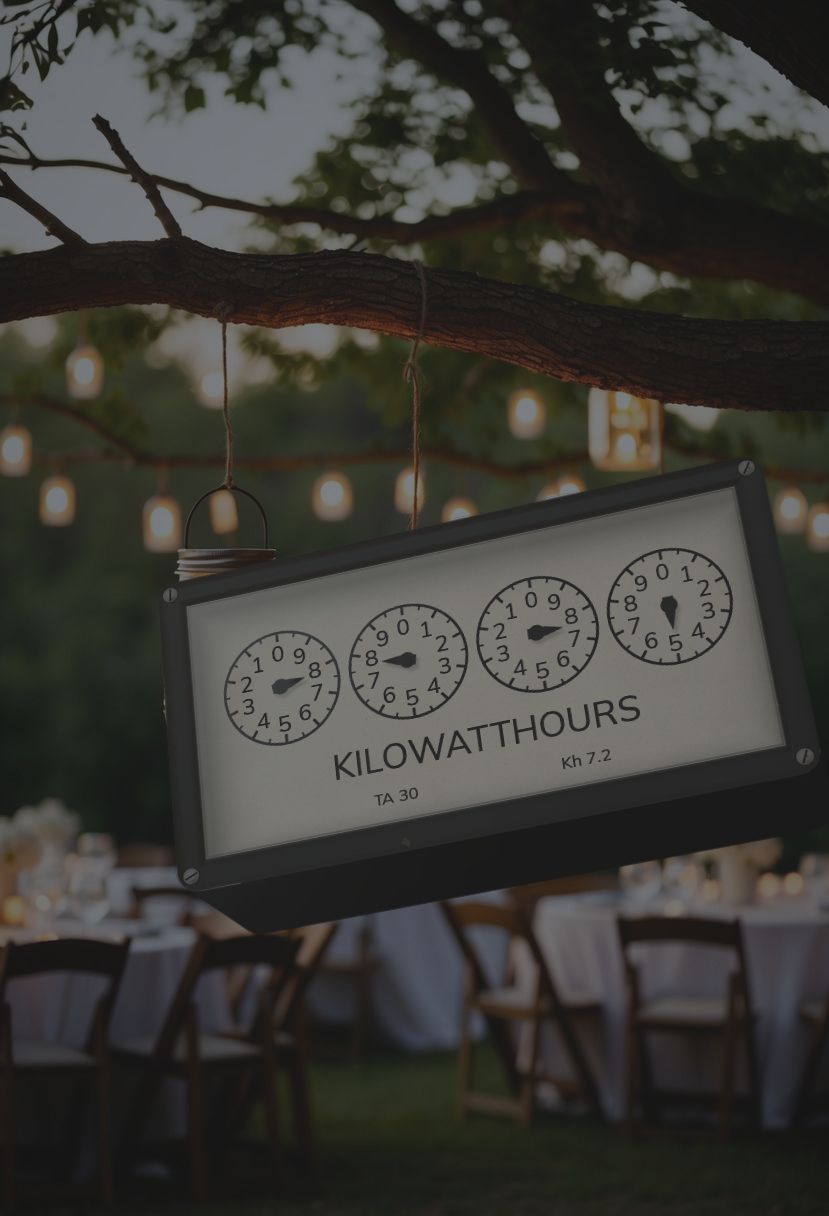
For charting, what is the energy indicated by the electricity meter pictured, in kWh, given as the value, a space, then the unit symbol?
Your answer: 7775 kWh
